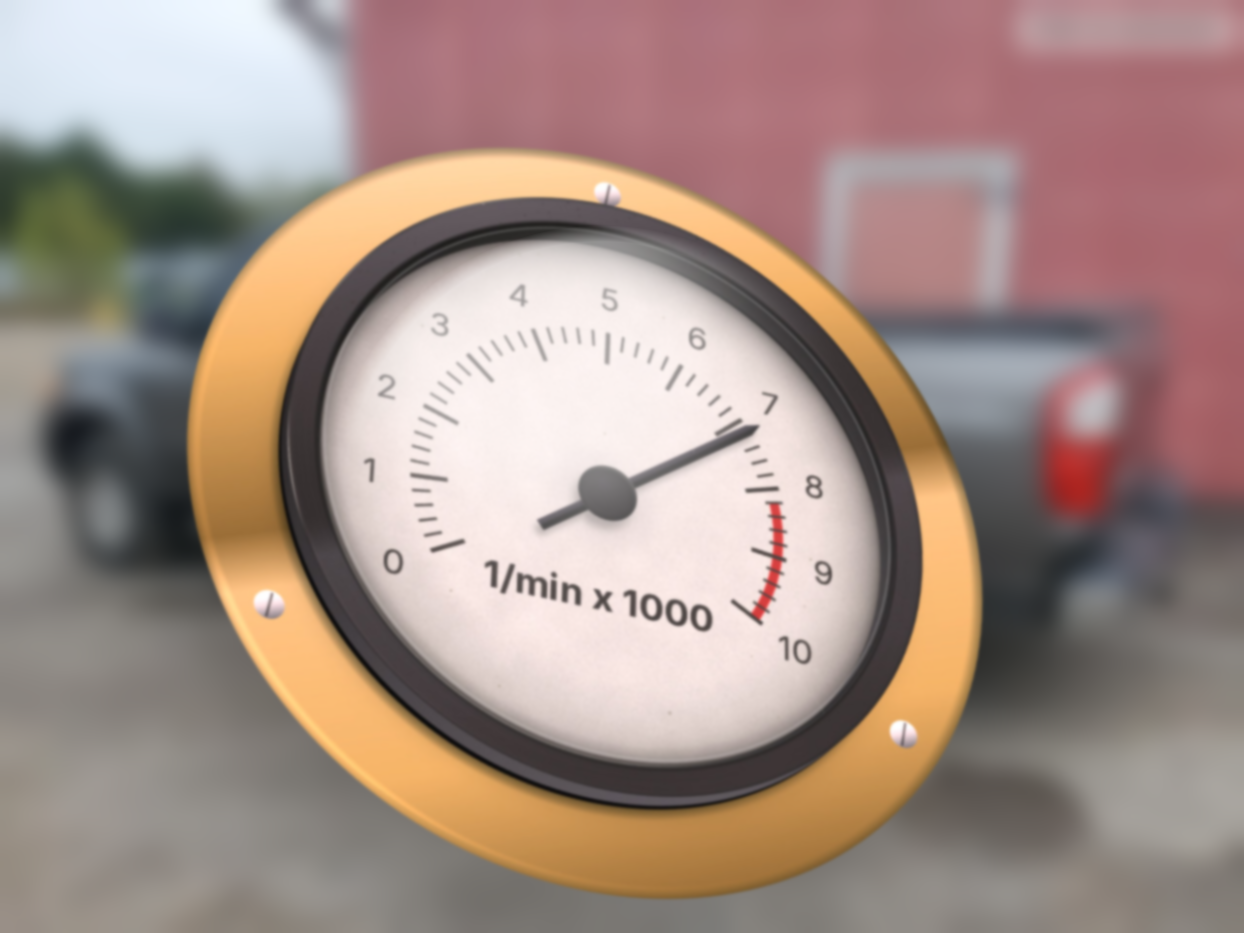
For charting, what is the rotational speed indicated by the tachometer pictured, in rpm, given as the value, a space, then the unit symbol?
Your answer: 7200 rpm
